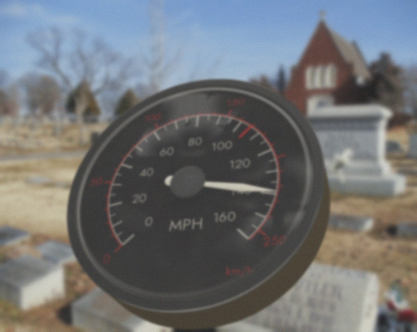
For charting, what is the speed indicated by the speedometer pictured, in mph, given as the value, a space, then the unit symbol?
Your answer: 140 mph
